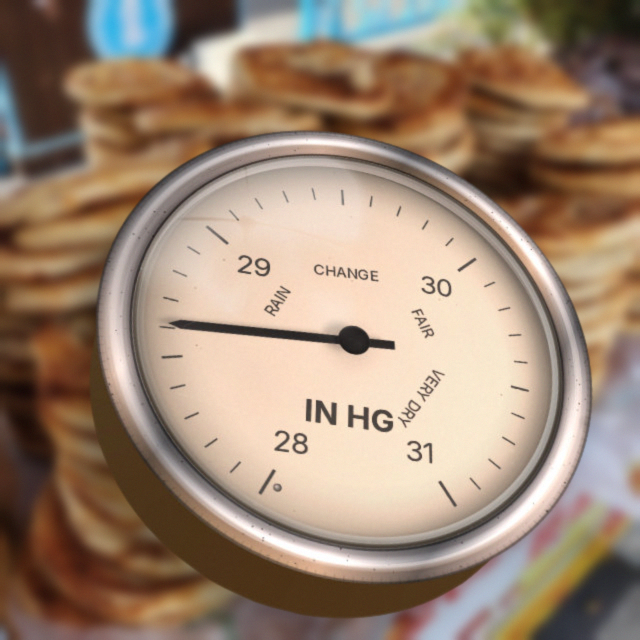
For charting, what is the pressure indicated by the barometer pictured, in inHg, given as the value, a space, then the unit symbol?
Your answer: 28.6 inHg
